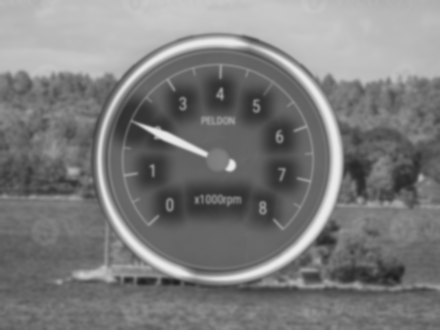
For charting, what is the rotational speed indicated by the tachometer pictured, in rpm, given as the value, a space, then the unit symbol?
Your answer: 2000 rpm
